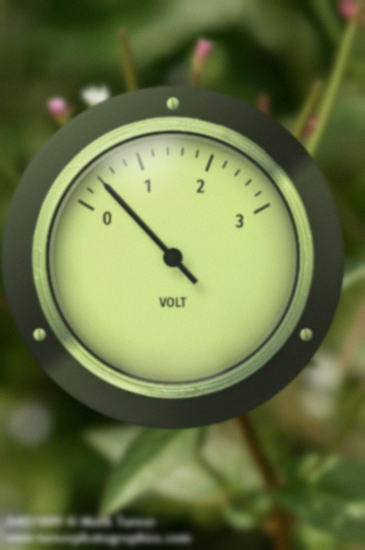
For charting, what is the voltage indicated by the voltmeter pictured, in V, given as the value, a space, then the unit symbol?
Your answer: 0.4 V
